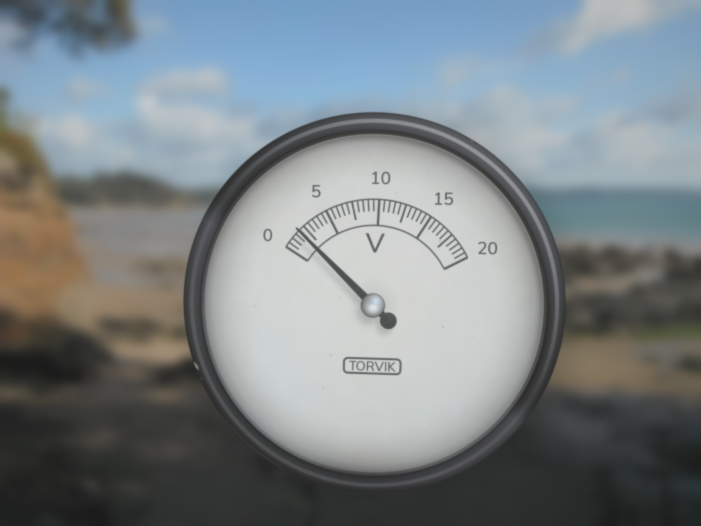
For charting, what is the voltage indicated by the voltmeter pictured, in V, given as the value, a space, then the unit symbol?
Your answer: 2 V
